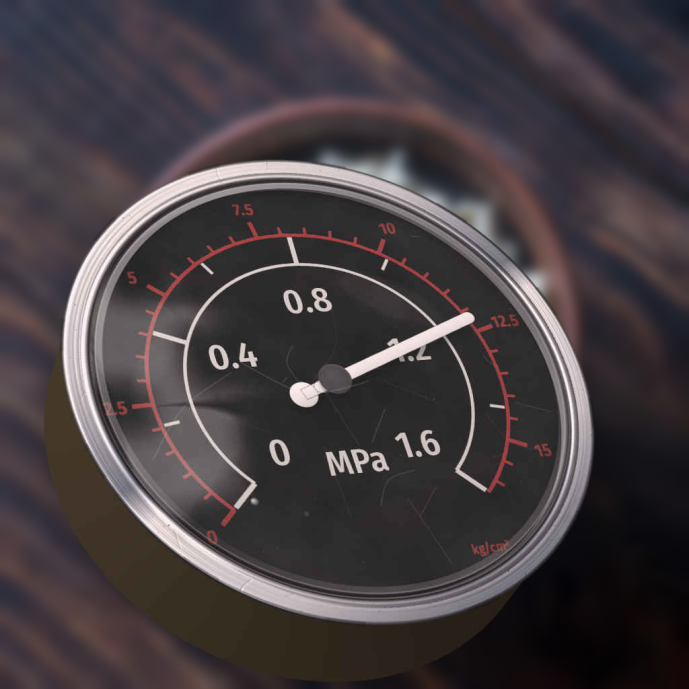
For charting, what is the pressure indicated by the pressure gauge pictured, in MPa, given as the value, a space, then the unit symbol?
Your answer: 1.2 MPa
